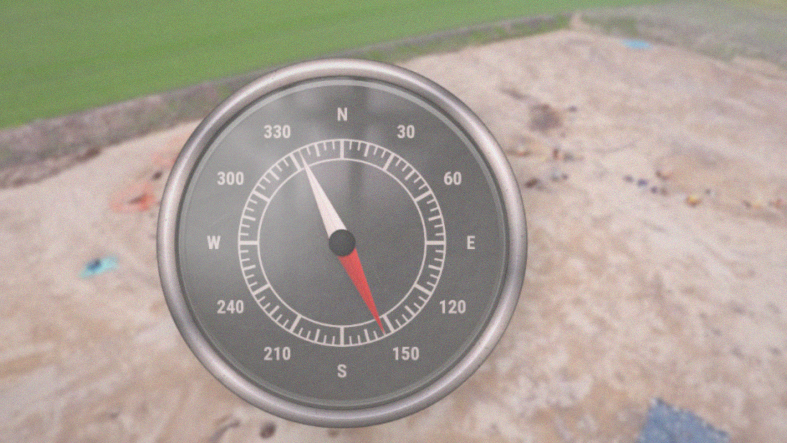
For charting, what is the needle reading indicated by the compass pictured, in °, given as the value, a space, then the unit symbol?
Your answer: 155 °
